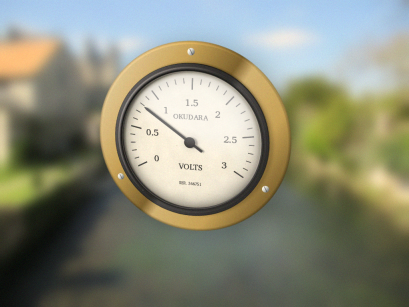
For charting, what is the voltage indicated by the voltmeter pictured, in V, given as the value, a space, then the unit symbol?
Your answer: 0.8 V
